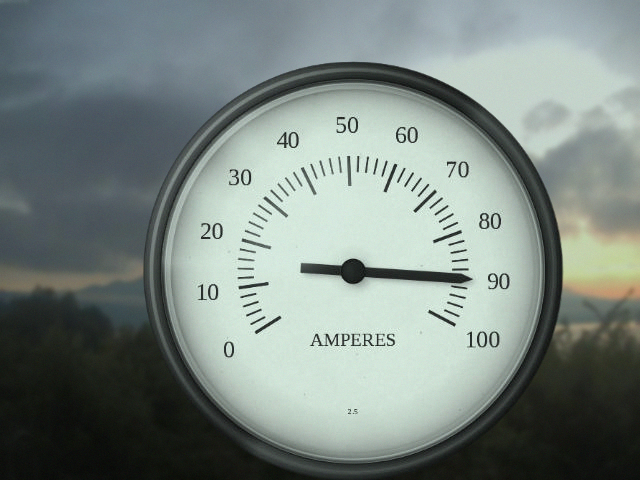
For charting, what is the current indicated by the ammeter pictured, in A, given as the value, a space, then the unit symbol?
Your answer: 90 A
